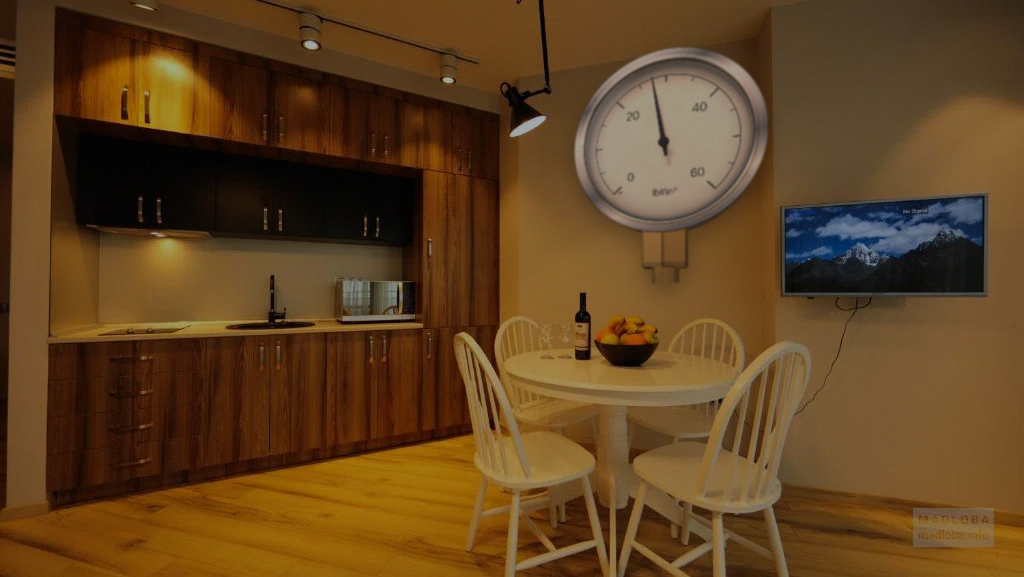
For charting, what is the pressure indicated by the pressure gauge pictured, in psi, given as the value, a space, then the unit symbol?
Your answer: 27.5 psi
